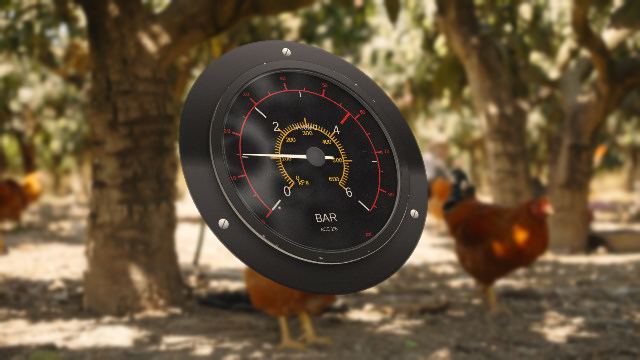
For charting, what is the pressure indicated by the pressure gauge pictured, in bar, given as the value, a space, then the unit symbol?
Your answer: 1 bar
